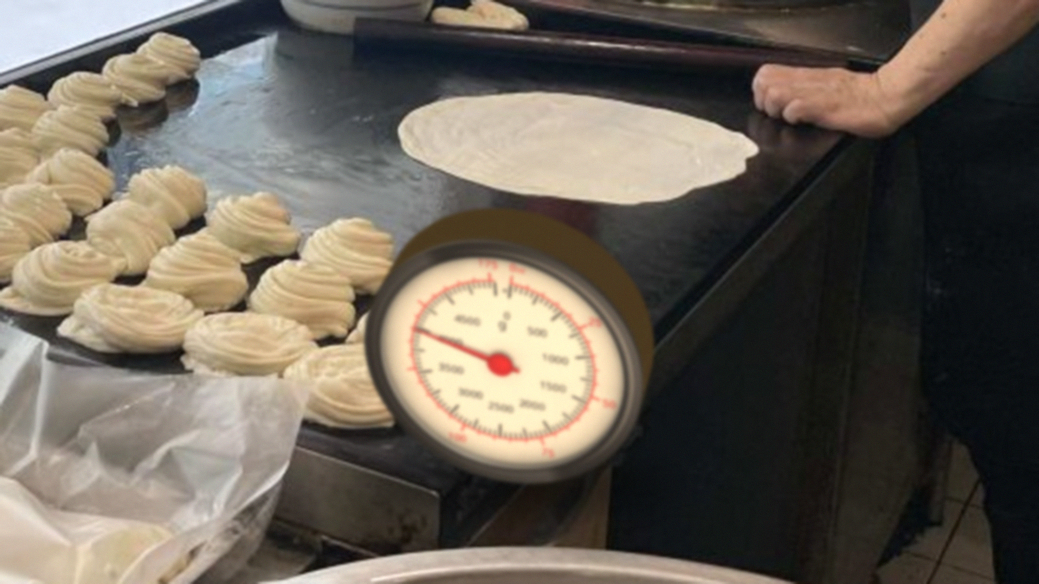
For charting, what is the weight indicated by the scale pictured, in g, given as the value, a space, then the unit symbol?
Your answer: 4000 g
